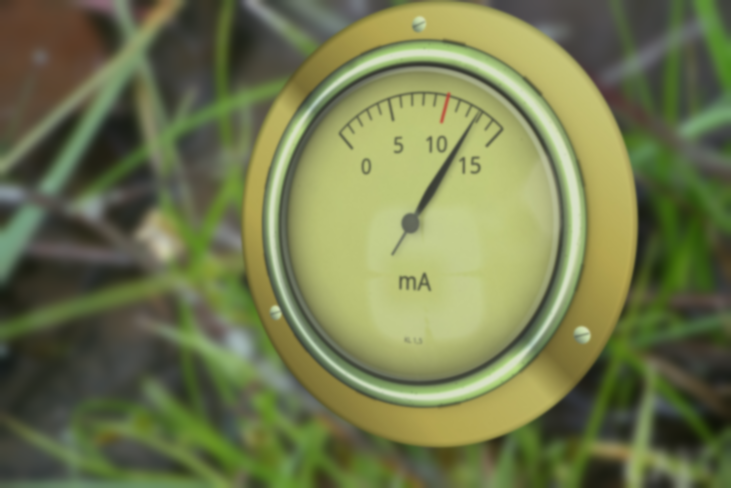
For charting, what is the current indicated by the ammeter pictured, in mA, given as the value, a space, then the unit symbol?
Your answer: 13 mA
